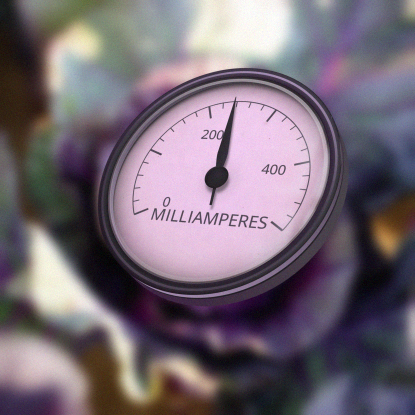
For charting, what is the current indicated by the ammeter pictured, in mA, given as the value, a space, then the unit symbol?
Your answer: 240 mA
